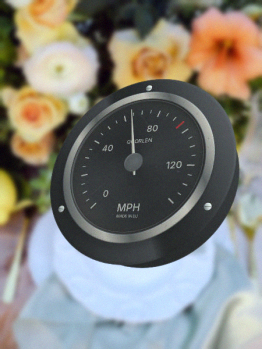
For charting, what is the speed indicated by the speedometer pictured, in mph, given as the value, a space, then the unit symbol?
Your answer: 65 mph
